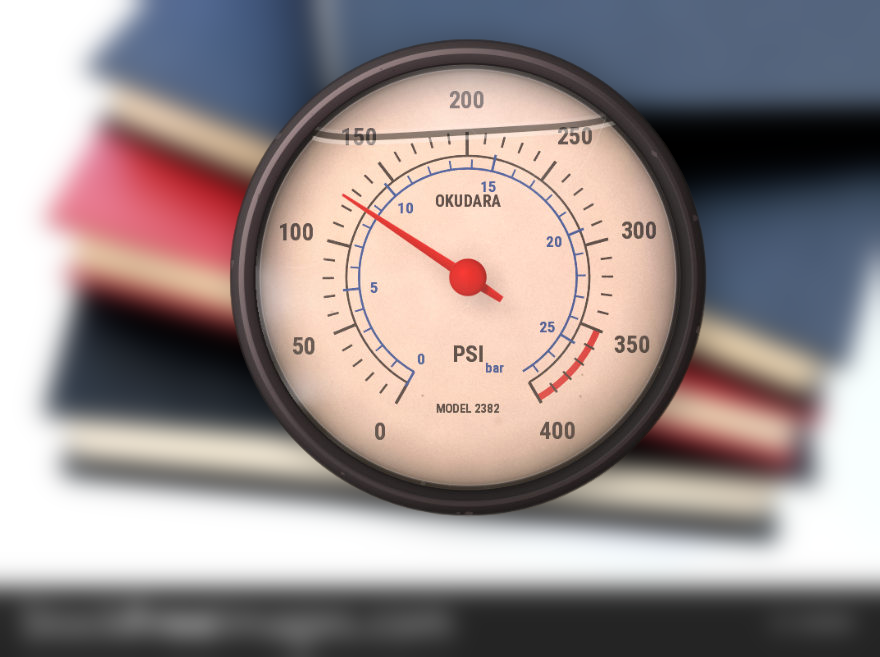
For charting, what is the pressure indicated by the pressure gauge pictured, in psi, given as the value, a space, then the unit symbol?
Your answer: 125 psi
